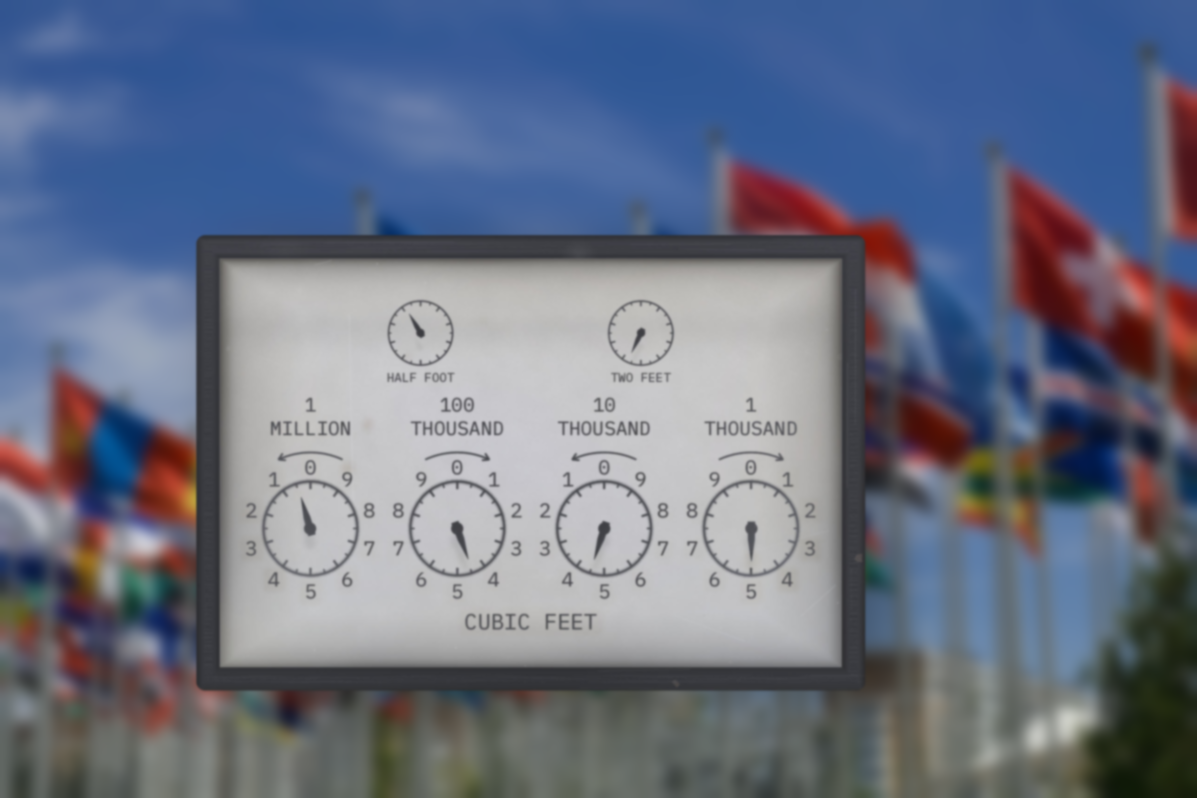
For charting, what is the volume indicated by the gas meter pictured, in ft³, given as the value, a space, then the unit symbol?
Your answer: 44500 ft³
